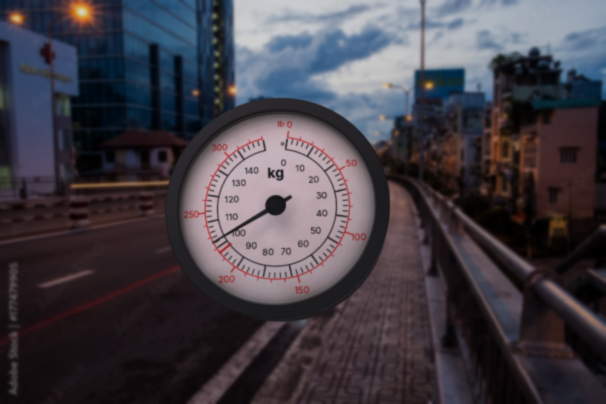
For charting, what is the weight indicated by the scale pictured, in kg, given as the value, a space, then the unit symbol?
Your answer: 102 kg
